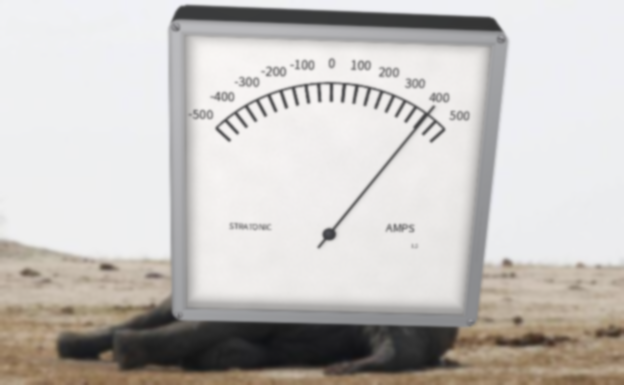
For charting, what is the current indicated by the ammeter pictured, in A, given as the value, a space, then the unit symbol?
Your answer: 400 A
